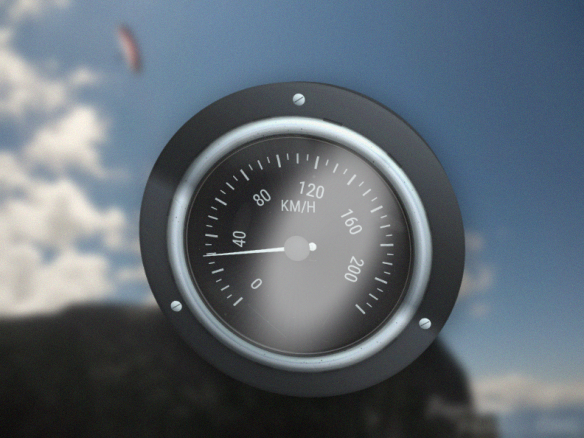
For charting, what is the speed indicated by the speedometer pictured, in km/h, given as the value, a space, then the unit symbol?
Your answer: 30 km/h
